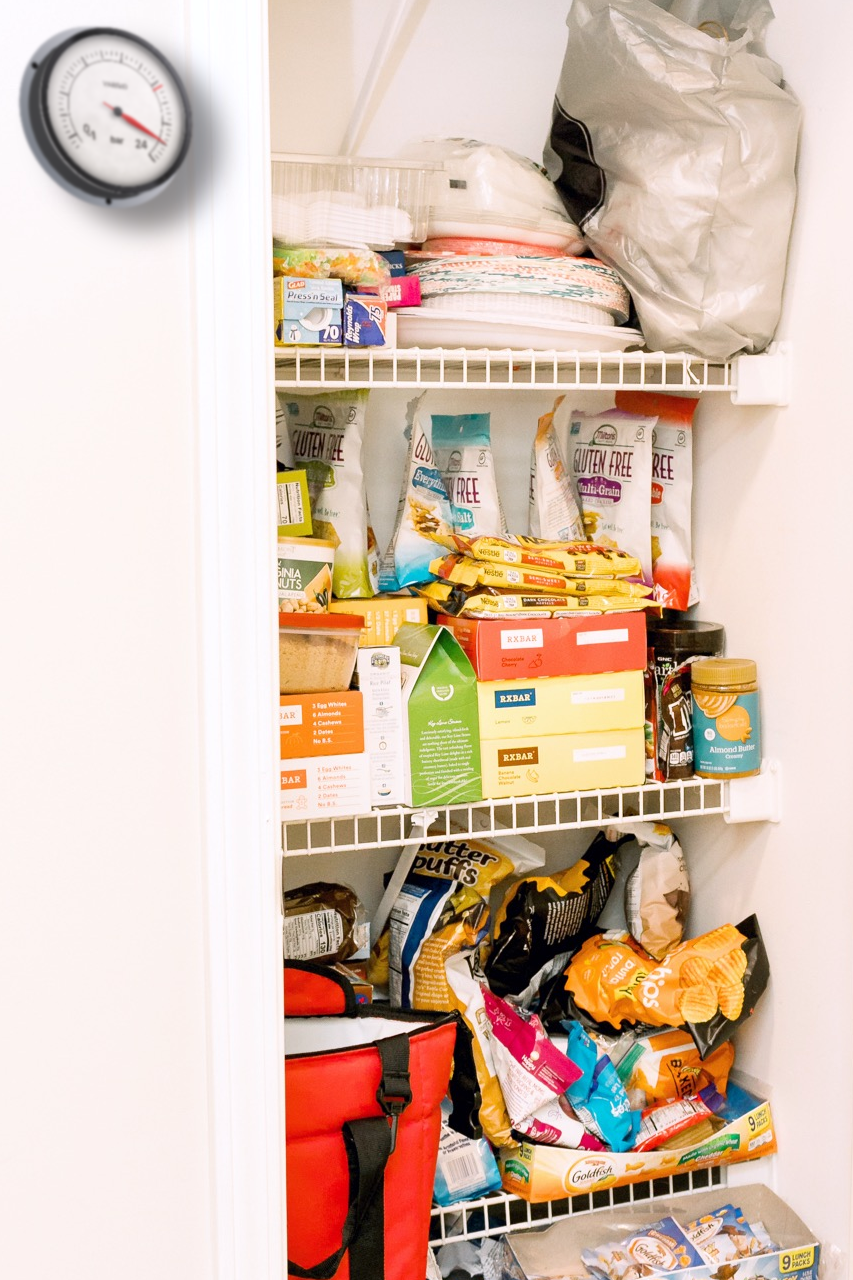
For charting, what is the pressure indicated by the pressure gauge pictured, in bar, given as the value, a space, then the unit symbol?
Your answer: 22 bar
